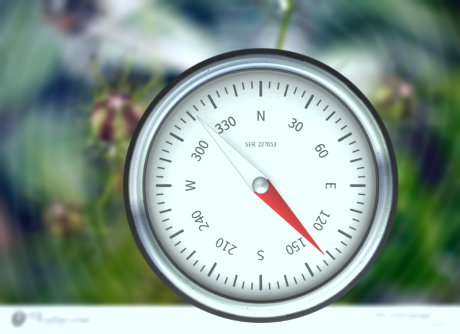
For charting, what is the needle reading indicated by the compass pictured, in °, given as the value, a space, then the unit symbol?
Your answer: 137.5 °
